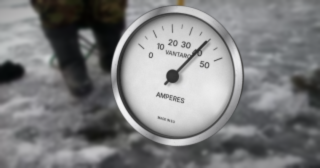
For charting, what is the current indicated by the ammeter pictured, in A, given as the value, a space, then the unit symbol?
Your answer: 40 A
